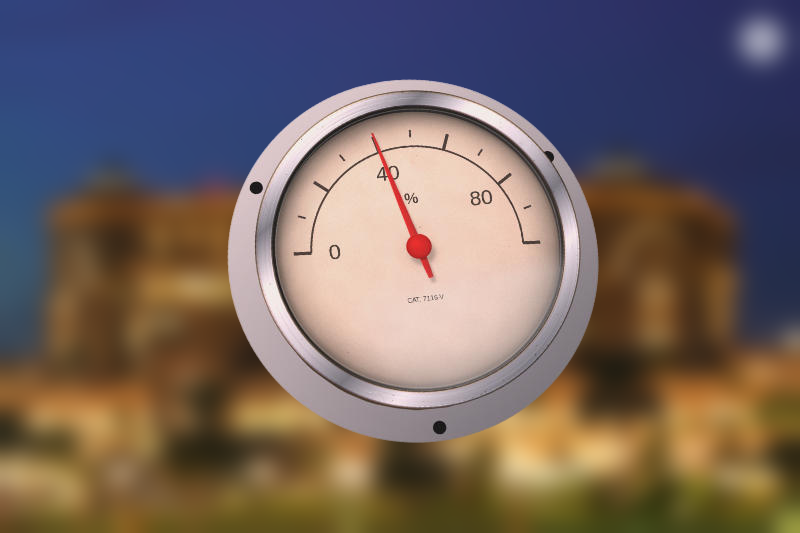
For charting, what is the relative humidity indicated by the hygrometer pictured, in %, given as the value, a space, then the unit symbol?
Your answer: 40 %
